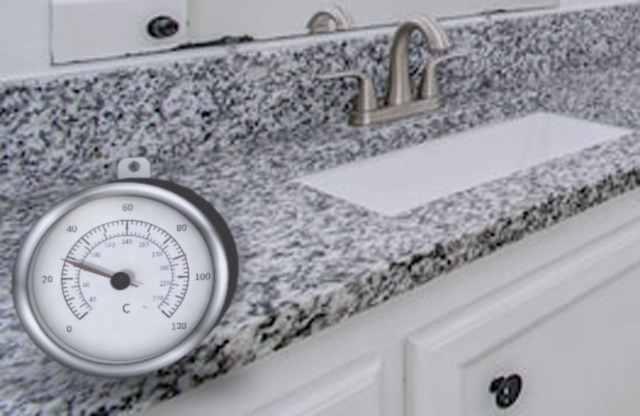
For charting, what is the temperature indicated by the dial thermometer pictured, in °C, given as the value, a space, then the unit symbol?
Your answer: 30 °C
